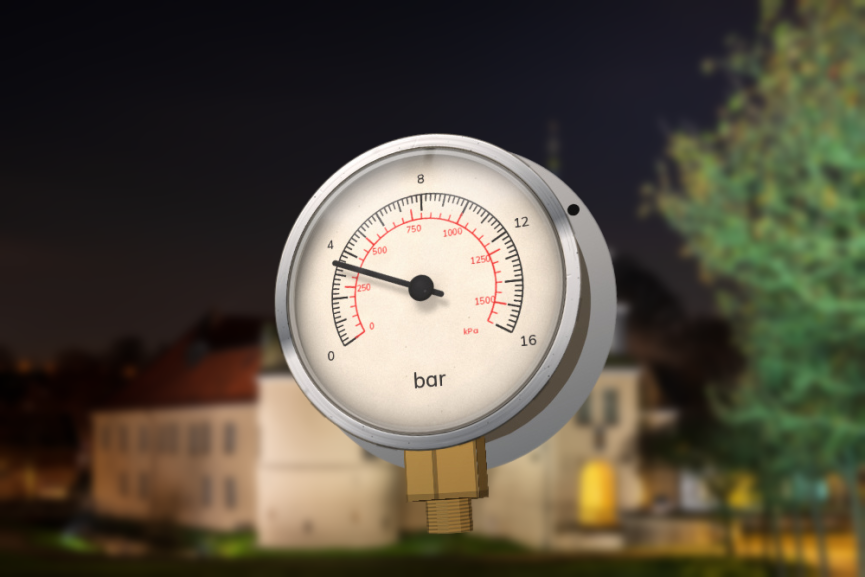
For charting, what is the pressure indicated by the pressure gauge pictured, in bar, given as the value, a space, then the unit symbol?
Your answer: 3.4 bar
